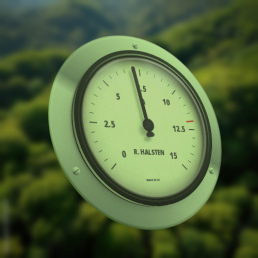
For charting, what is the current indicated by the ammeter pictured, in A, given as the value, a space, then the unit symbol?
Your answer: 7 A
